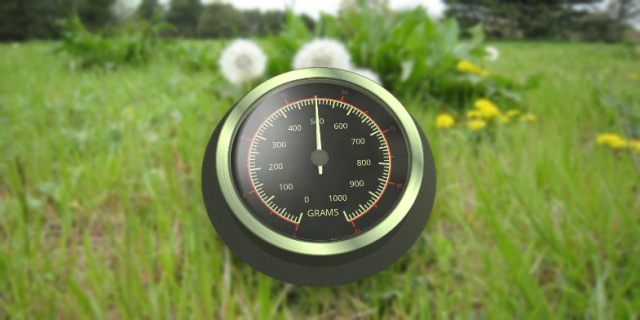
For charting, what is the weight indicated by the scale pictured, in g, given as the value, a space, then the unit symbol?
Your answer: 500 g
